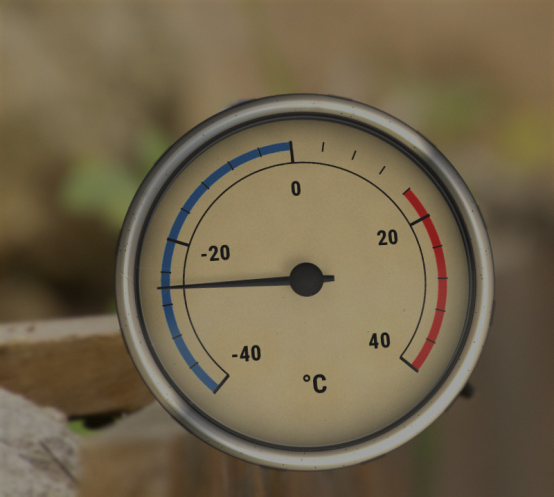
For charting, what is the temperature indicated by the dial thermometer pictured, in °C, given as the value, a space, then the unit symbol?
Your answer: -26 °C
